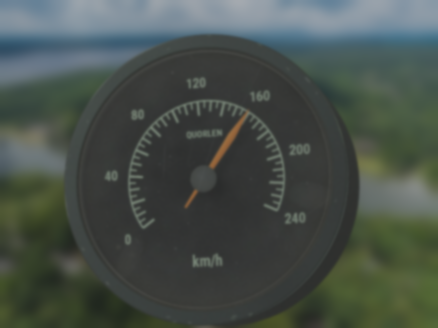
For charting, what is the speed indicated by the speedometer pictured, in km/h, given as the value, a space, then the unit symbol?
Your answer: 160 km/h
